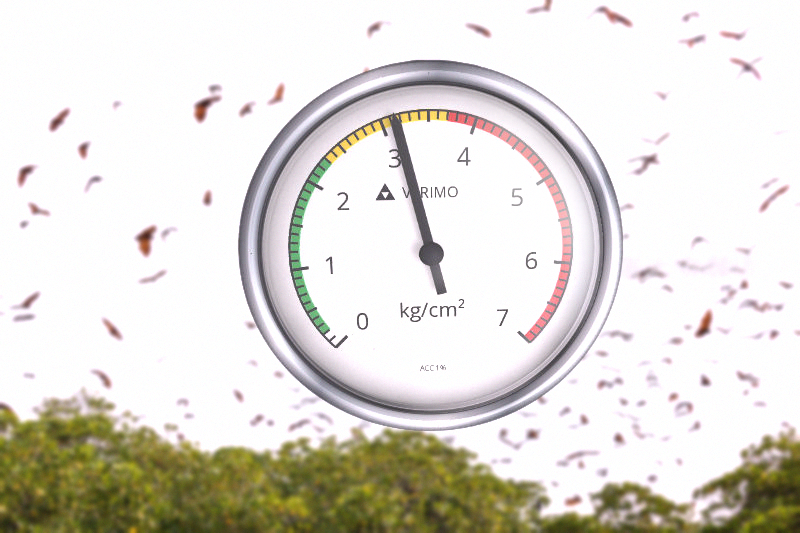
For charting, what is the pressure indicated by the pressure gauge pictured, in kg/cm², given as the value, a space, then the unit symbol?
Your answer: 3.15 kg/cm²
